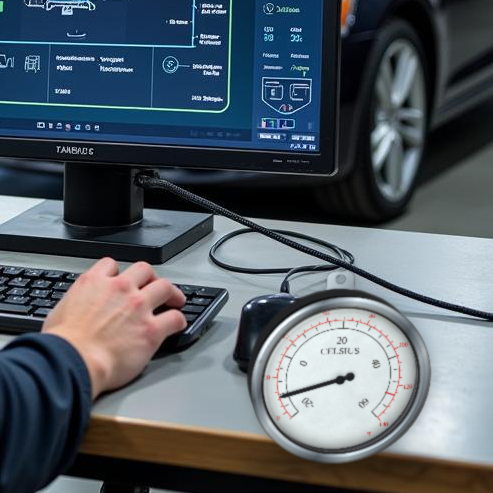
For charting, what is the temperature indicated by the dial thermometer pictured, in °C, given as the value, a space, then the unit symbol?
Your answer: -12 °C
